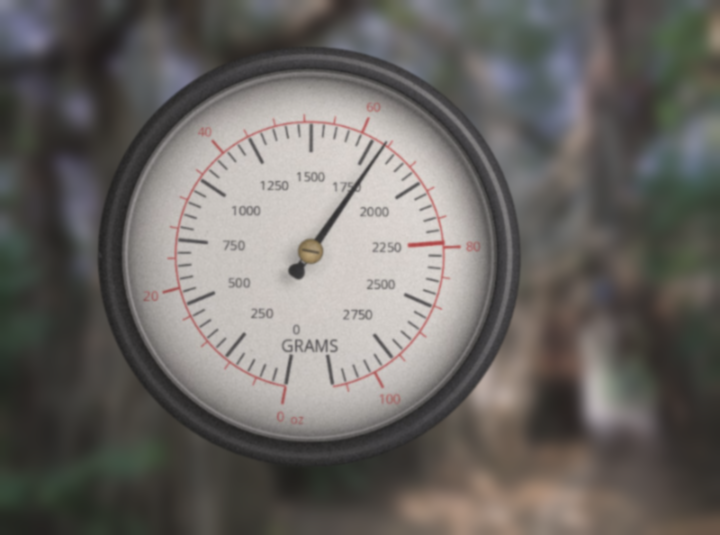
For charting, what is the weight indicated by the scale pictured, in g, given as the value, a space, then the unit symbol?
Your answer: 1800 g
